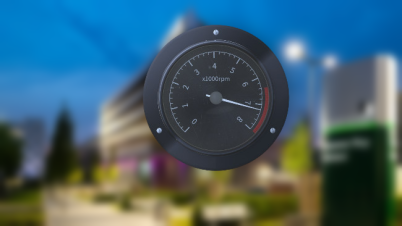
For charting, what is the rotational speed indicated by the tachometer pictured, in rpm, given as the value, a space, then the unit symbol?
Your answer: 7200 rpm
